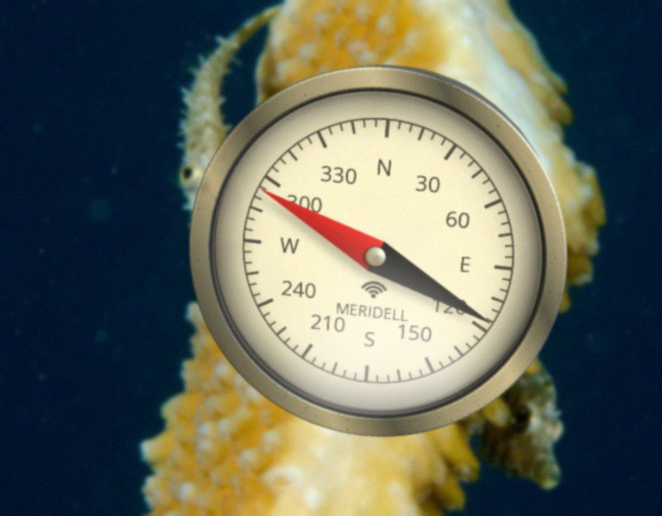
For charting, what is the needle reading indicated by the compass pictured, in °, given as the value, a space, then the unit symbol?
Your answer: 295 °
